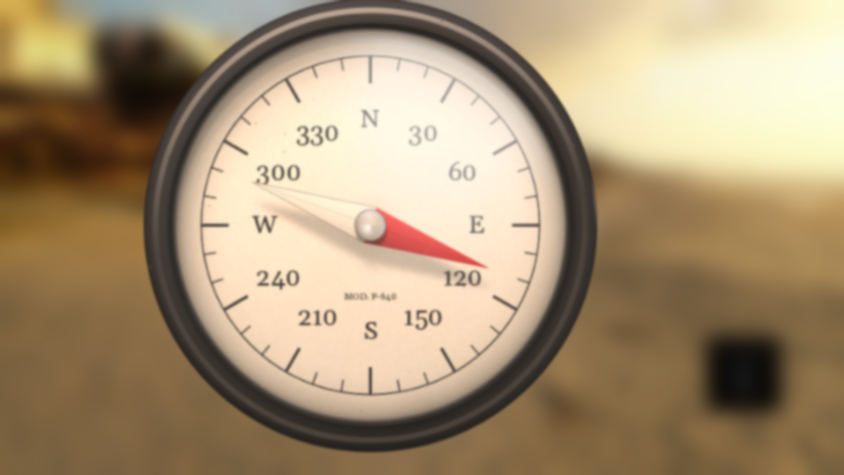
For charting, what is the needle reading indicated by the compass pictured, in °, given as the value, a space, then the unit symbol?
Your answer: 110 °
